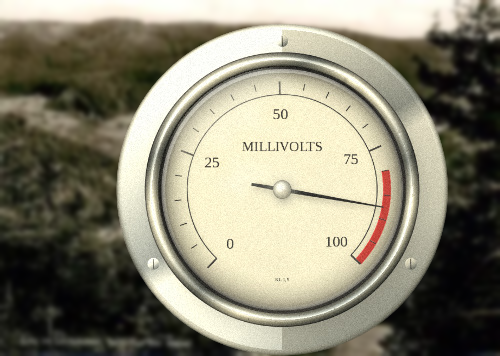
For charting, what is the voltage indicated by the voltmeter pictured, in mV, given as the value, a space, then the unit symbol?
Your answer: 87.5 mV
